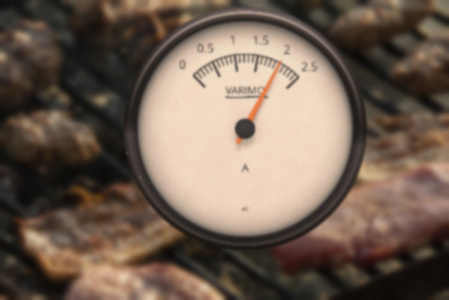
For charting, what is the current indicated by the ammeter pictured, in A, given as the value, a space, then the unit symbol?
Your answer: 2 A
